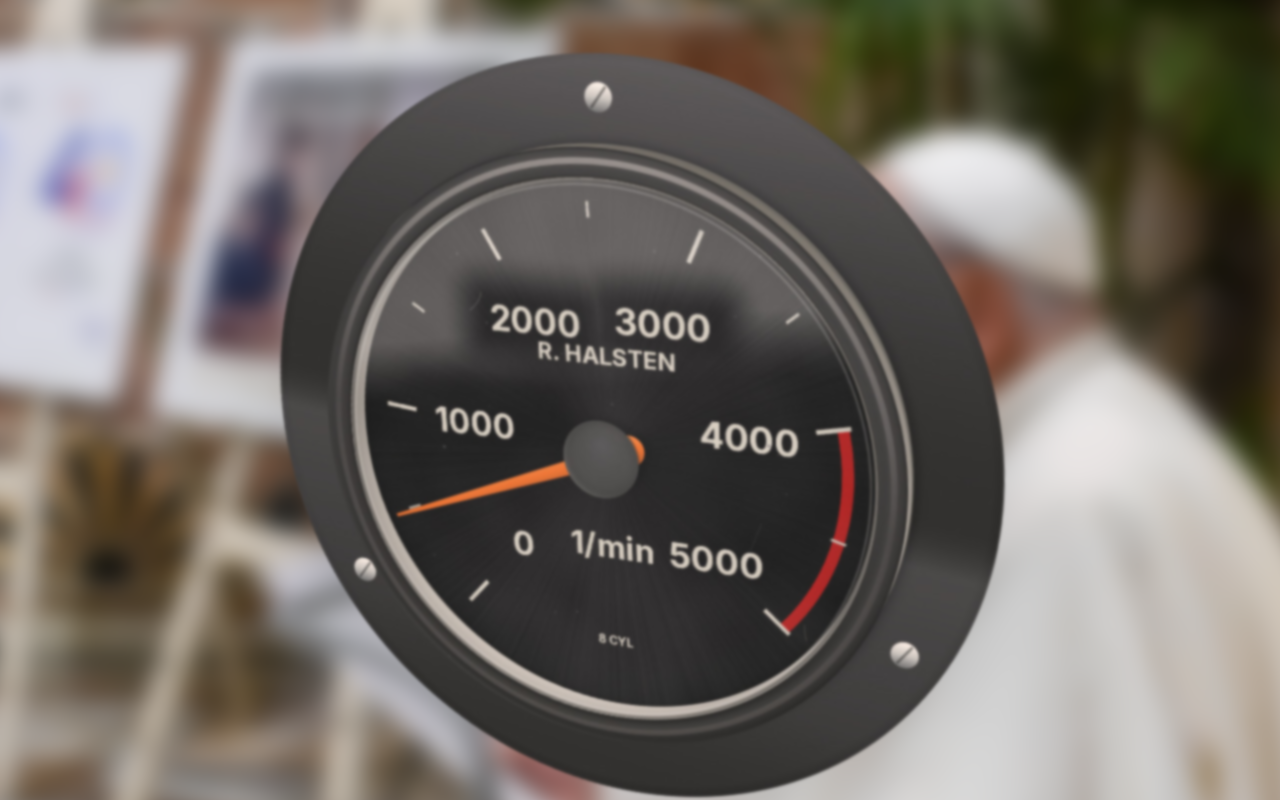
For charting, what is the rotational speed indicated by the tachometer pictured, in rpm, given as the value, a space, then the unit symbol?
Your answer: 500 rpm
